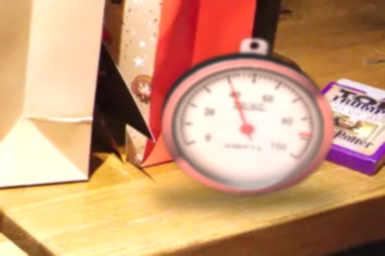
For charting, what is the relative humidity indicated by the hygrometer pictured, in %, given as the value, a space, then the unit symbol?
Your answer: 40 %
